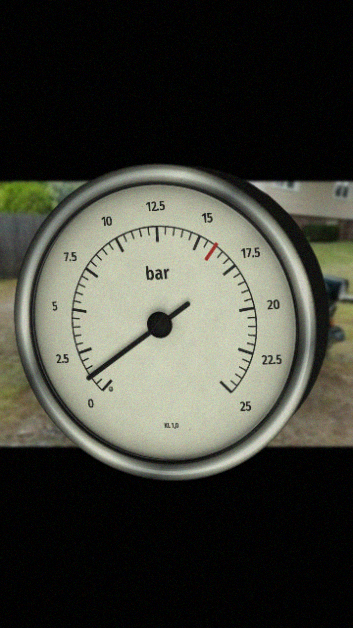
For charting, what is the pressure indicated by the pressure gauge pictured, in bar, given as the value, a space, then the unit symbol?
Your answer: 1 bar
